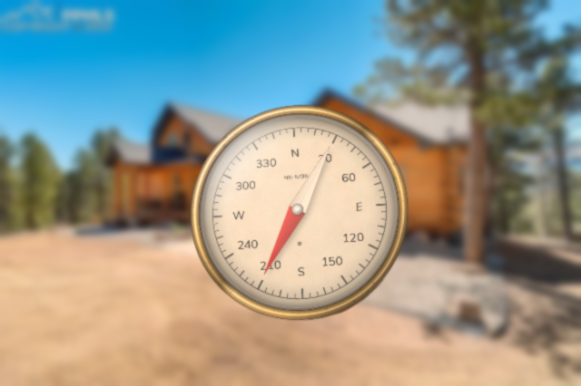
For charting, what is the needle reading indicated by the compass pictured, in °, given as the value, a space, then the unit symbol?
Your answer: 210 °
